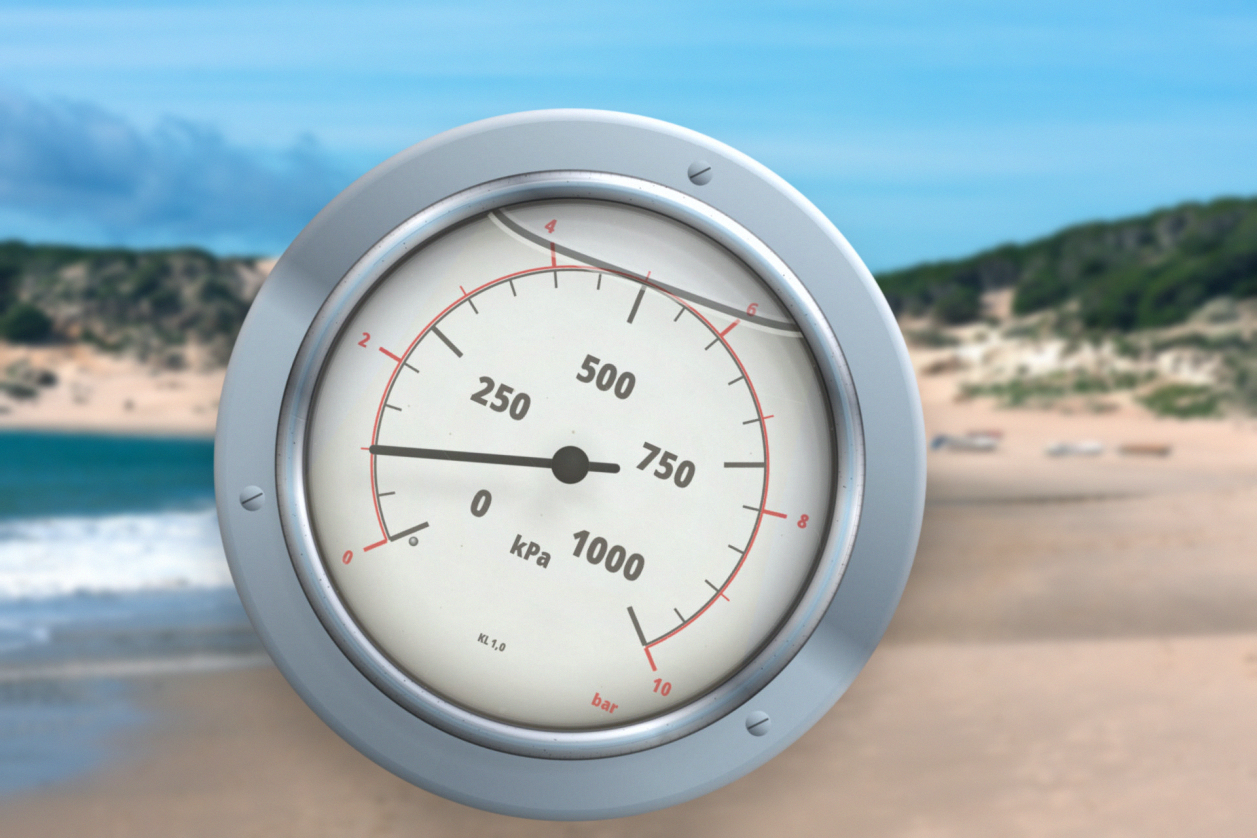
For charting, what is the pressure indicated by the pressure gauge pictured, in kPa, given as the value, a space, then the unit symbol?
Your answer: 100 kPa
